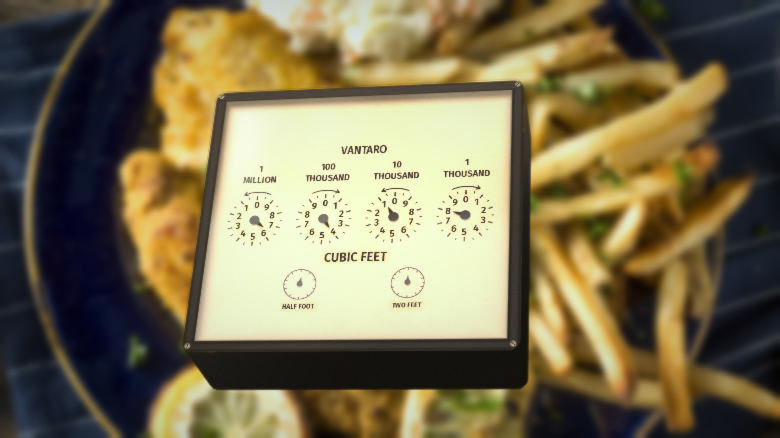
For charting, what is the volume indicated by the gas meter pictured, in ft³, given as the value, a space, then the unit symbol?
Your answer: 640800 ft³
